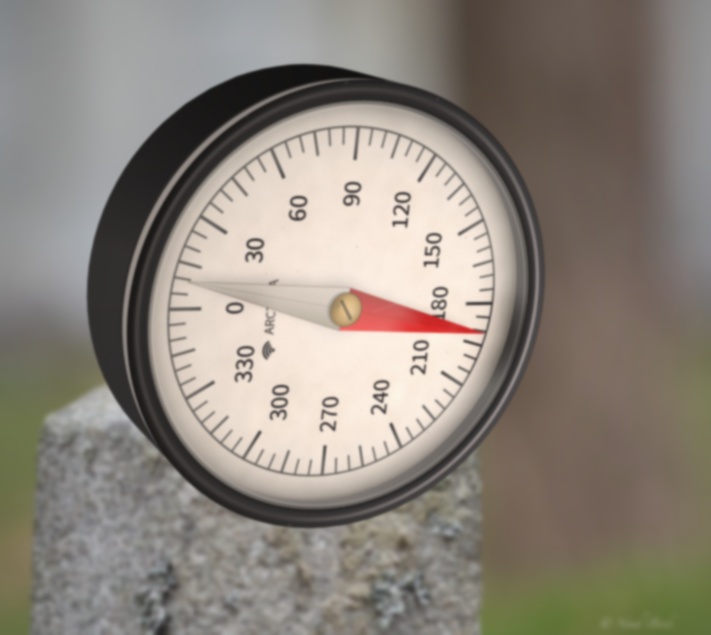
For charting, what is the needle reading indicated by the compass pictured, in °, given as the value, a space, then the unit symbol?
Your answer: 190 °
